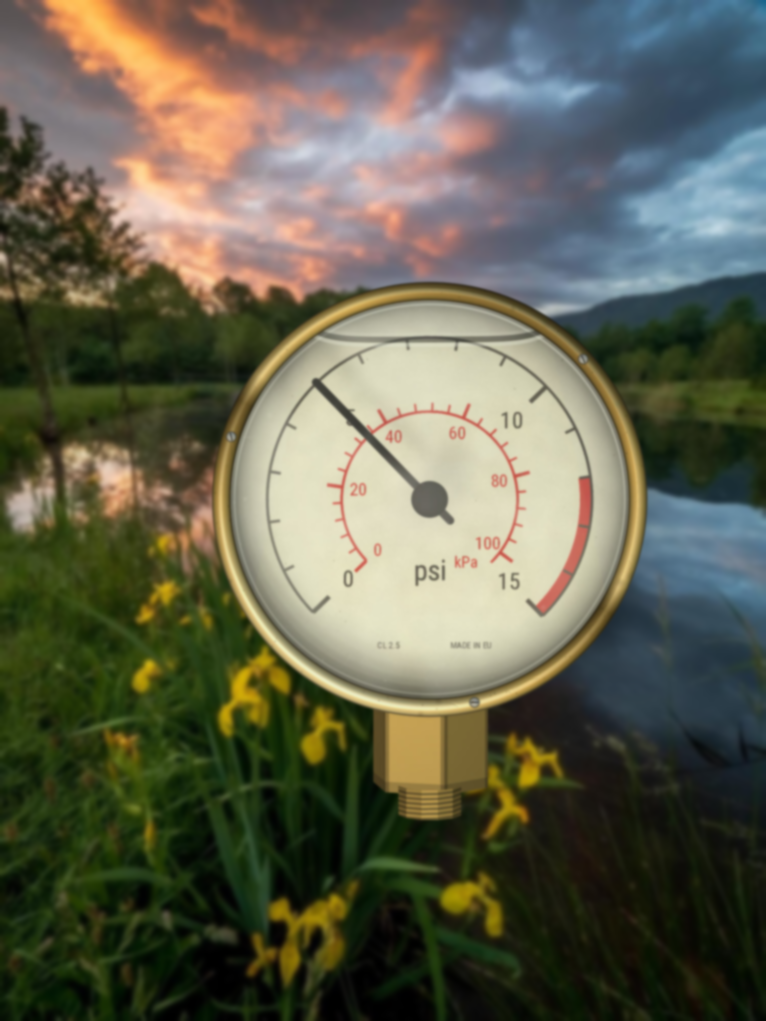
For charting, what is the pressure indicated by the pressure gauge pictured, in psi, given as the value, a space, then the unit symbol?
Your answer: 5 psi
